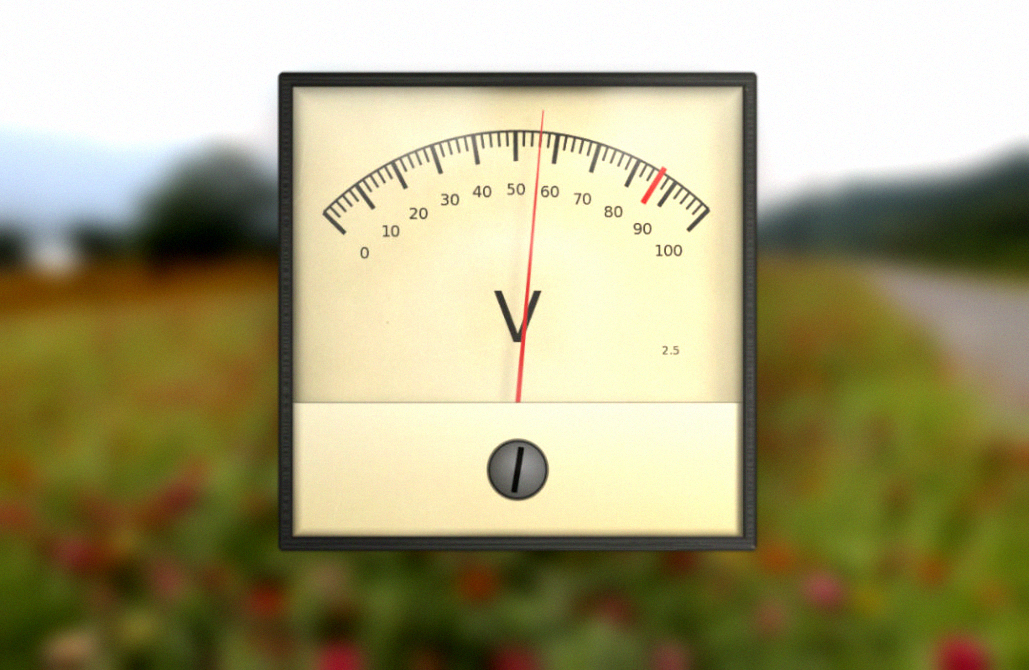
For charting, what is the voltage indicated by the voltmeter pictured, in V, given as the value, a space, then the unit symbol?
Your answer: 56 V
